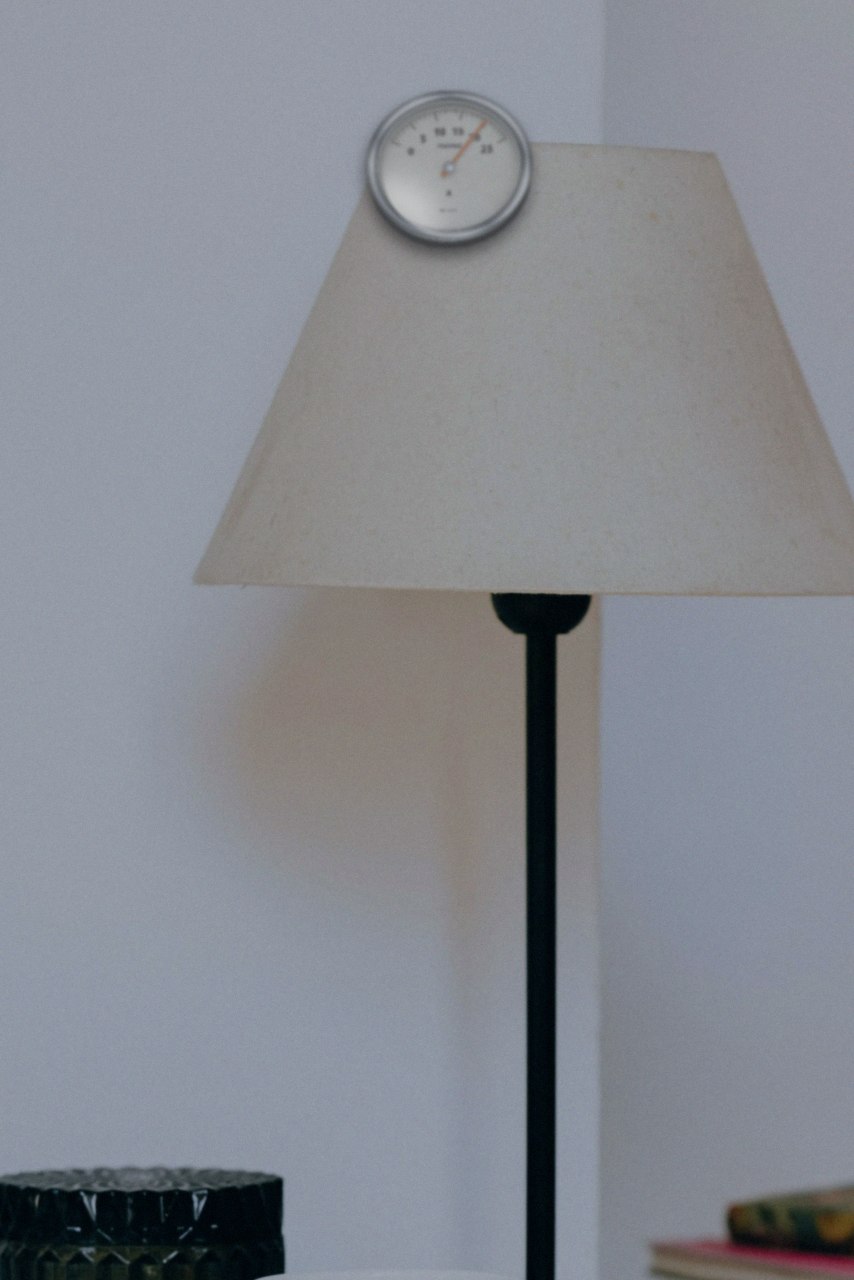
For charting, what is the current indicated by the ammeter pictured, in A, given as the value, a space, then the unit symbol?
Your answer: 20 A
